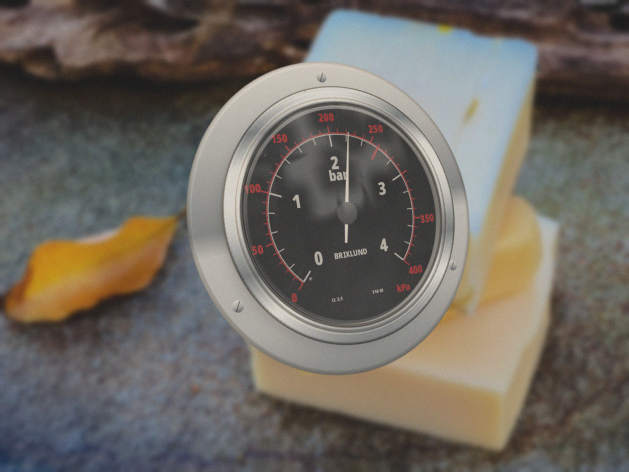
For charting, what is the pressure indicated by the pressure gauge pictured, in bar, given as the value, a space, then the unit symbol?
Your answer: 2.2 bar
